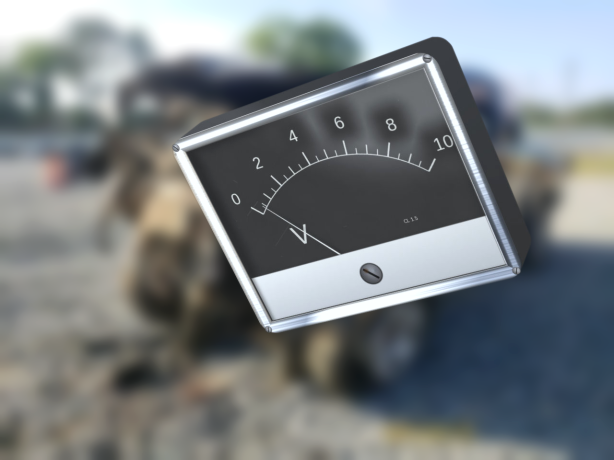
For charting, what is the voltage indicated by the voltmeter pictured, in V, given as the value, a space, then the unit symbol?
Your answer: 0.5 V
